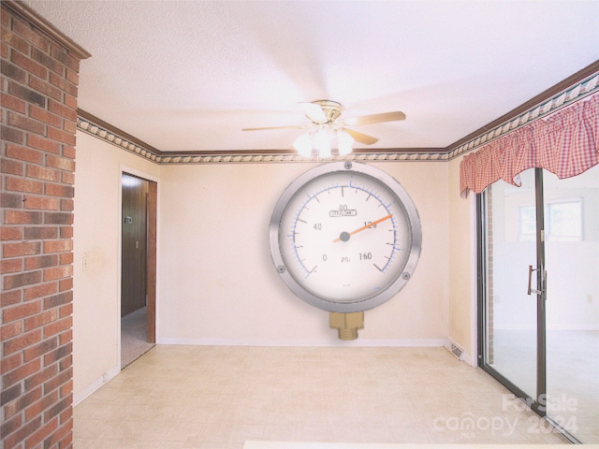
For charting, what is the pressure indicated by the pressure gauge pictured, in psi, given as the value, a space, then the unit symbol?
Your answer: 120 psi
